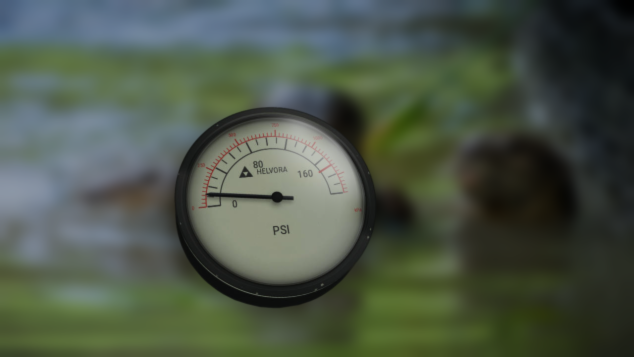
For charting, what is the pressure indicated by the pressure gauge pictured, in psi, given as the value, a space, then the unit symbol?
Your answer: 10 psi
